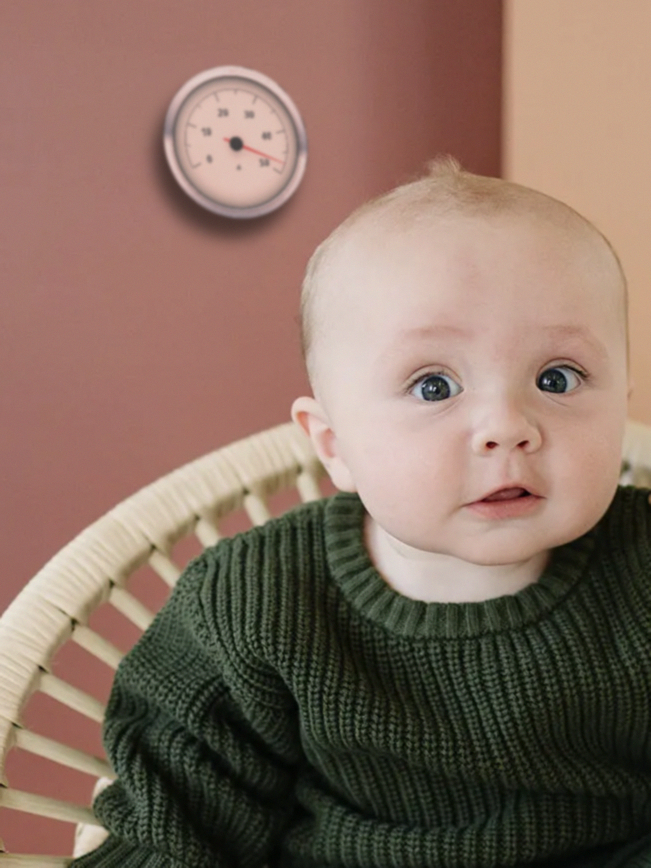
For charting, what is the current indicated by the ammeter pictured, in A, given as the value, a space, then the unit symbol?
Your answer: 47.5 A
